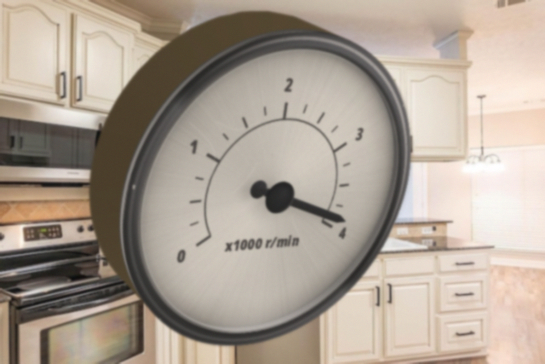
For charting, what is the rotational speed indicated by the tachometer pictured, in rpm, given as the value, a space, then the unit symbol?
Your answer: 3875 rpm
